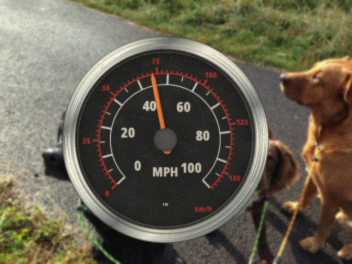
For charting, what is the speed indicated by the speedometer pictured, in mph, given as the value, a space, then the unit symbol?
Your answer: 45 mph
